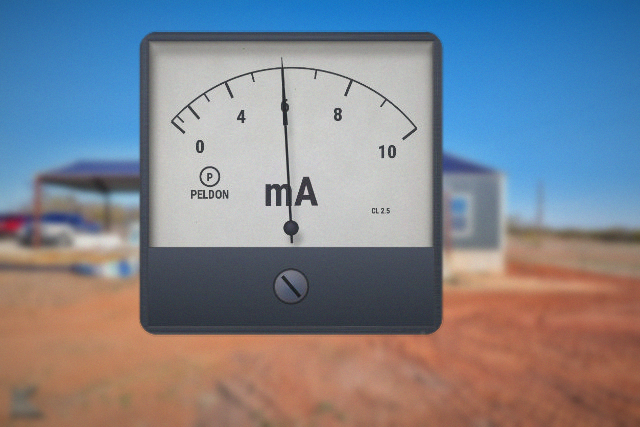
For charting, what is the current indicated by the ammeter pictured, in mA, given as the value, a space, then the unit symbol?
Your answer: 6 mA
